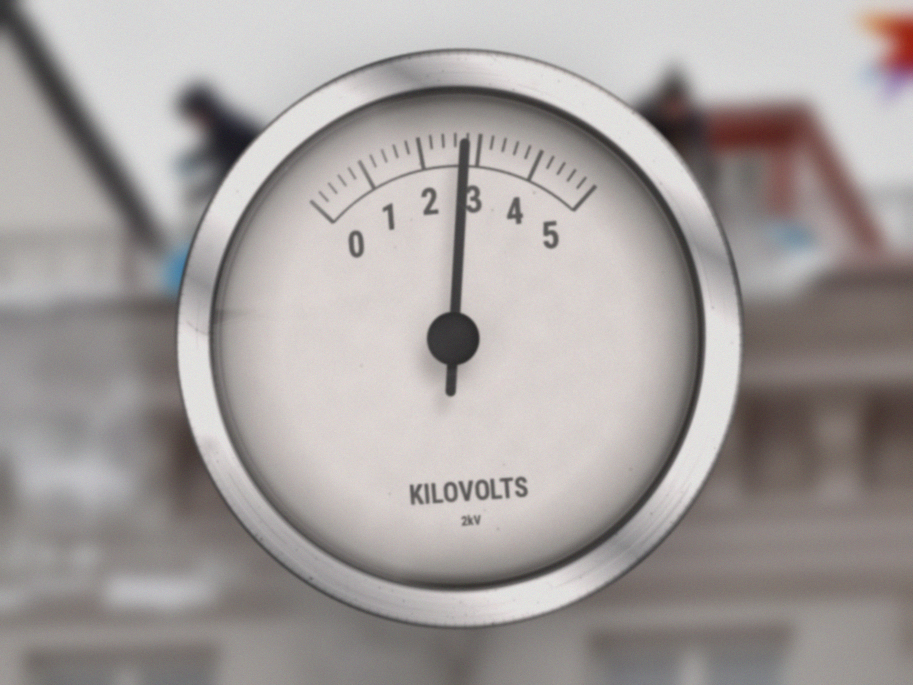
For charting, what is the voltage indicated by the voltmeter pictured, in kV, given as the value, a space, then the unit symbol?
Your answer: 2.8 kV
